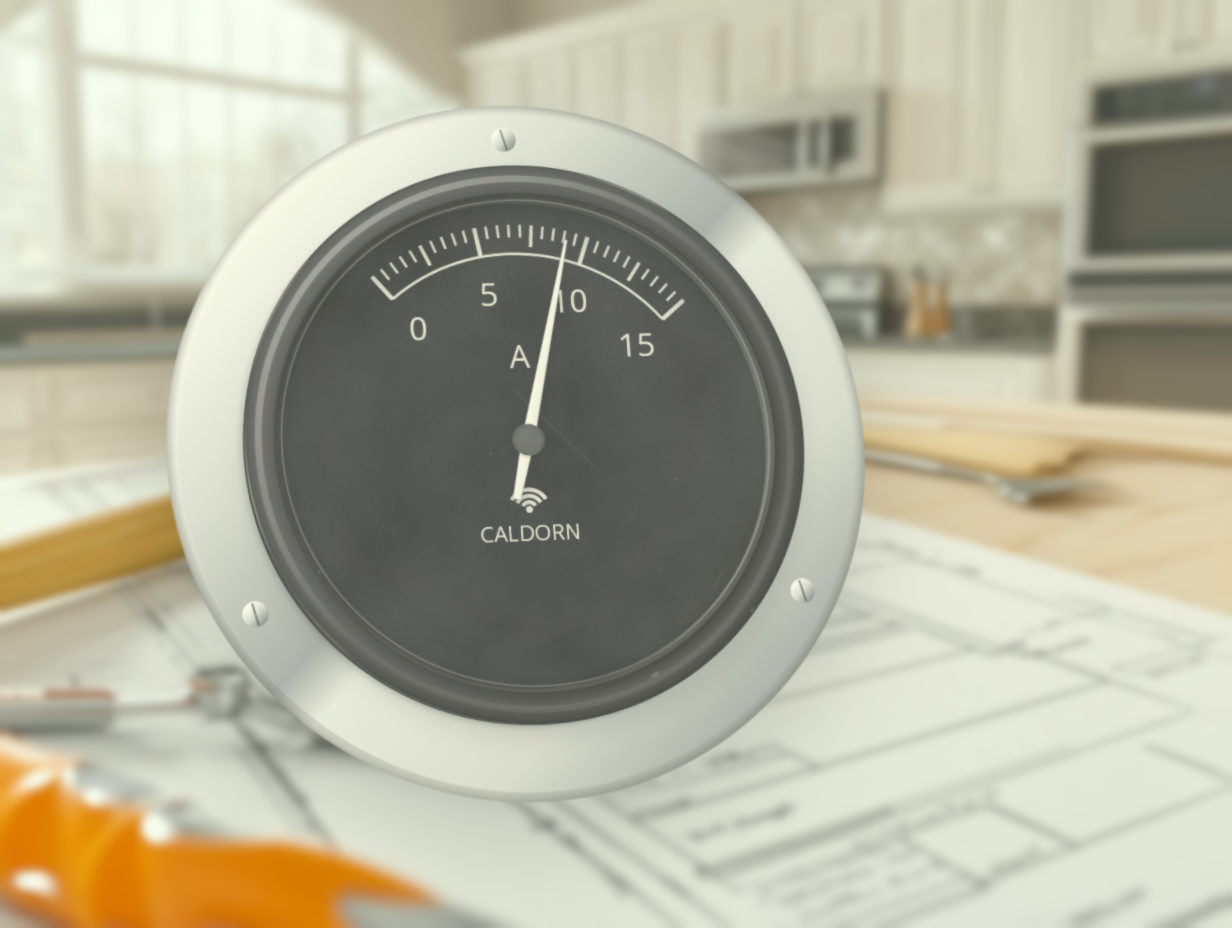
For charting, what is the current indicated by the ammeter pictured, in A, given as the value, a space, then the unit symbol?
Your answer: 9 A
